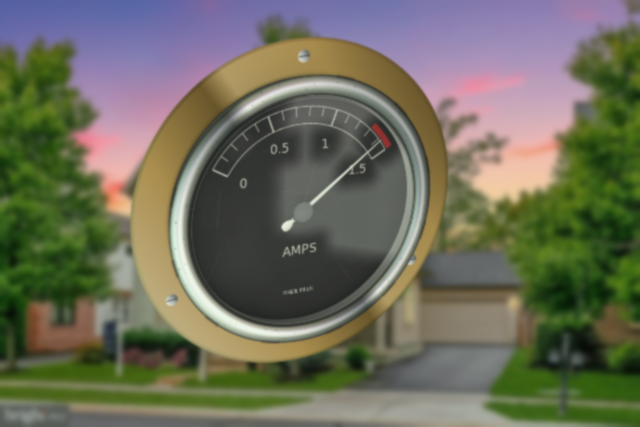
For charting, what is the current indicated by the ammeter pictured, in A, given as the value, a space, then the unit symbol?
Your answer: 1.4 A
